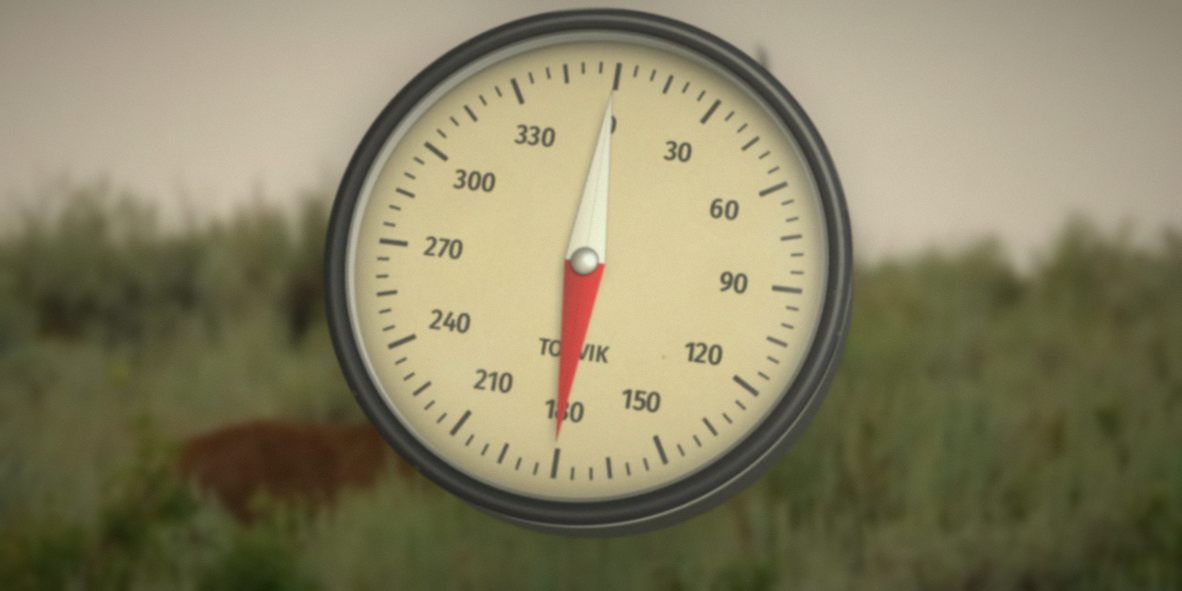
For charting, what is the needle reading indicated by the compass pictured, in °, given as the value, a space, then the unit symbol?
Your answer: 180 °
